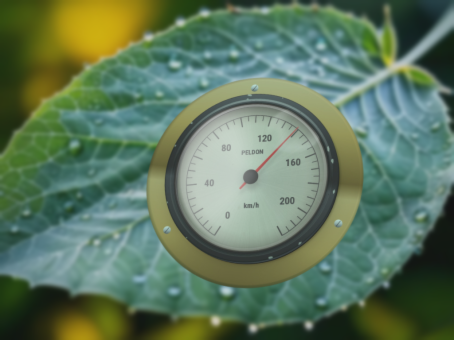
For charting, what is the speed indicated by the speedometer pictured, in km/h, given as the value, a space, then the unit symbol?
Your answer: 140 km/h
